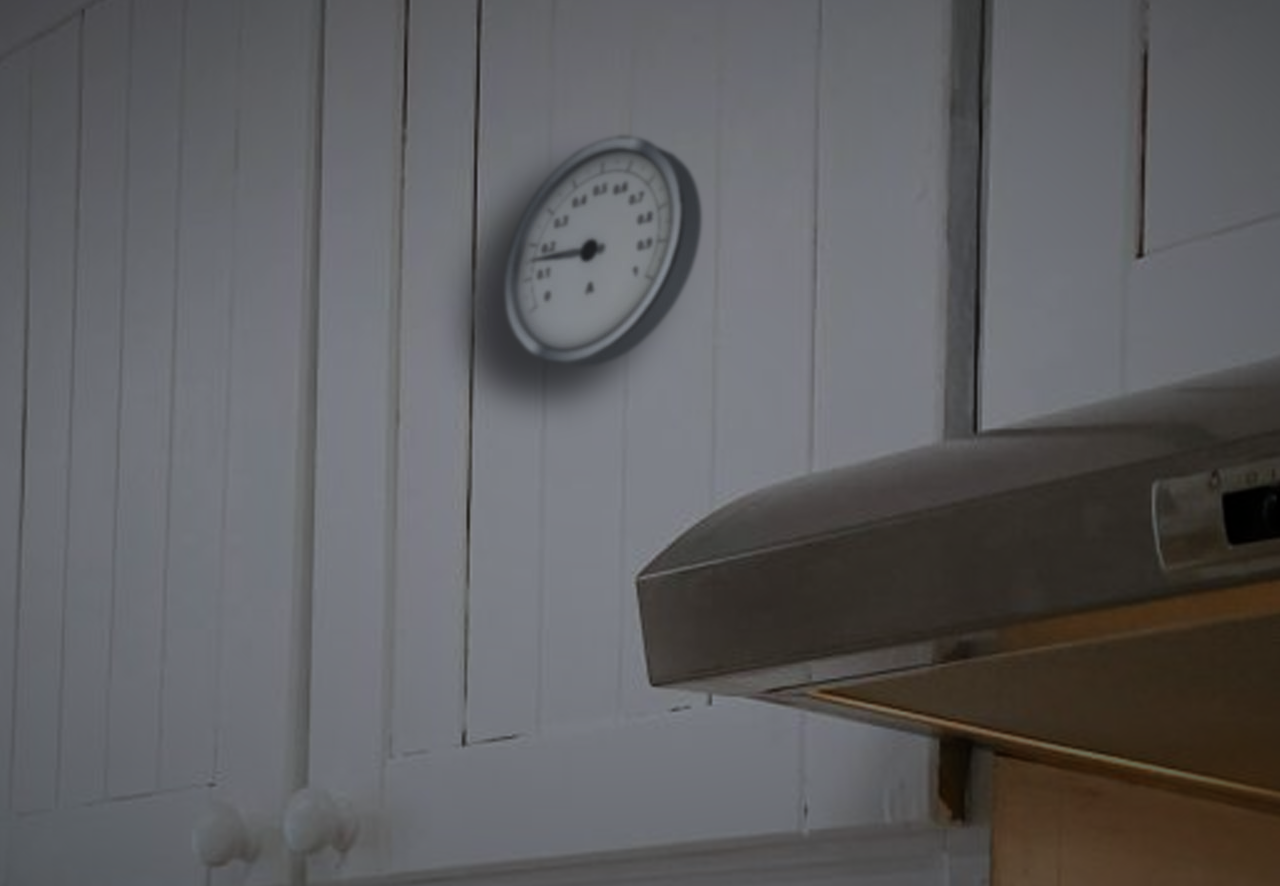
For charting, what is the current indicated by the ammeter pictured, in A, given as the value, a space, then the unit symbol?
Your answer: 0.15 A
